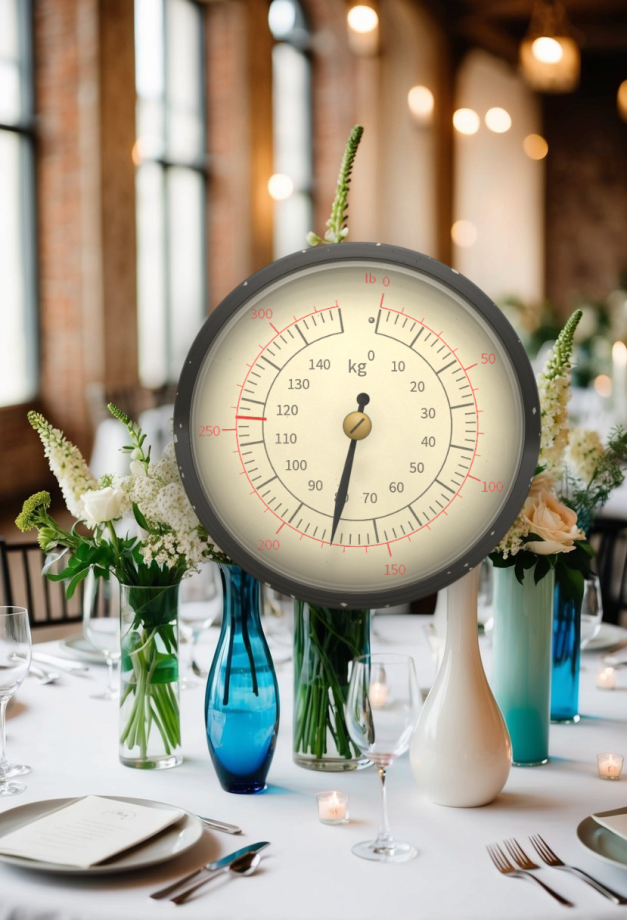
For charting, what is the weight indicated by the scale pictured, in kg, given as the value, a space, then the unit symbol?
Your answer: 80 kg
